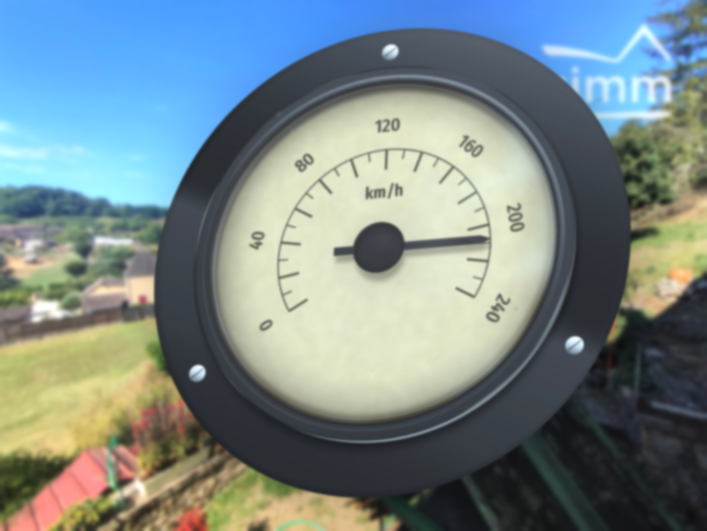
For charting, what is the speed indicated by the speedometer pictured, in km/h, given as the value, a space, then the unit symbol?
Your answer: 210 km/h
